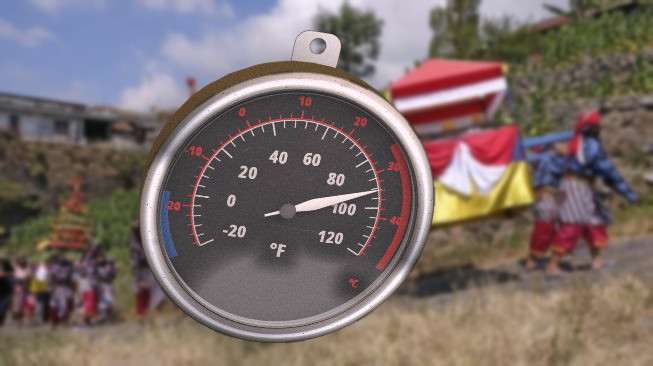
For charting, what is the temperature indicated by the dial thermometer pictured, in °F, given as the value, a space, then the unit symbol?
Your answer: 92 °F
